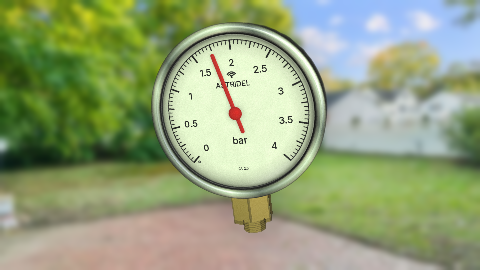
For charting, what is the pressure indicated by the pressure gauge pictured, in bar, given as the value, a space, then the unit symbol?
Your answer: 1.75 bar
